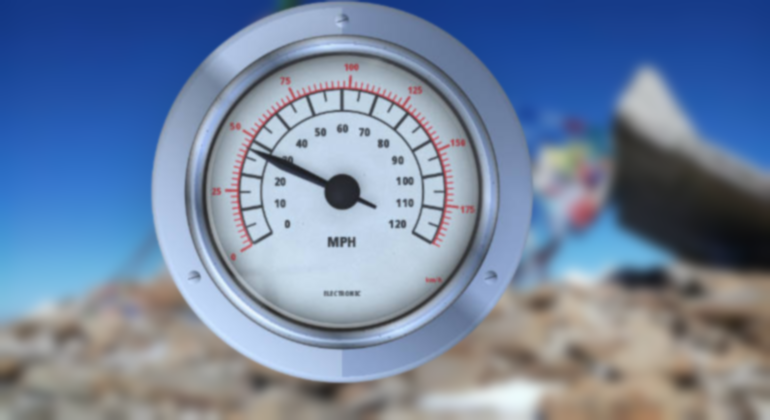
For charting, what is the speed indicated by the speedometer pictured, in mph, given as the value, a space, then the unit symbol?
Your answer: 27.5 mph
